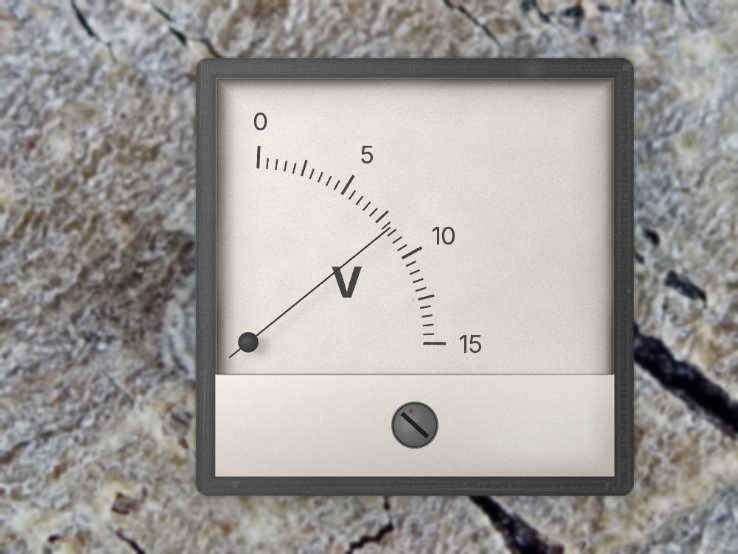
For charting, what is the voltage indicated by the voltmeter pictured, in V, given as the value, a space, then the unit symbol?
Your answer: 8.25 V
